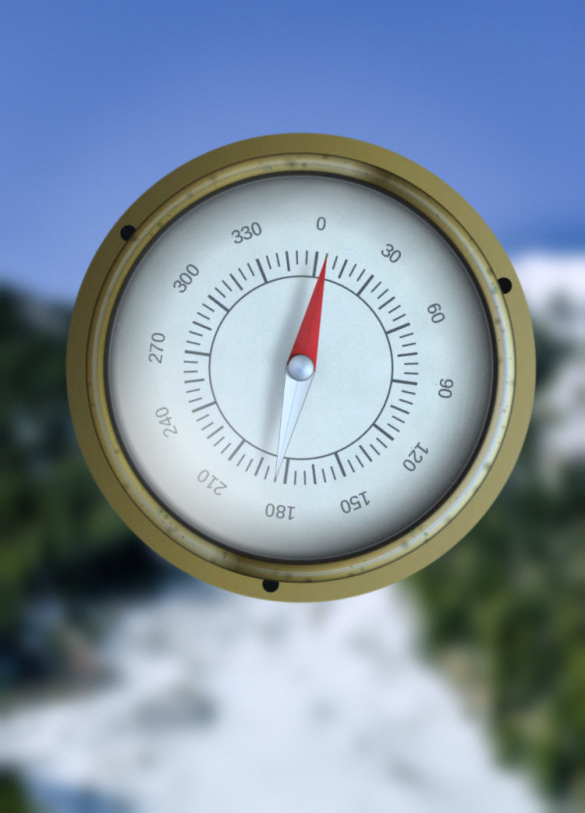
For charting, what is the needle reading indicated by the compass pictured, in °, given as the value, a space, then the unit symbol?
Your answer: 5 °
